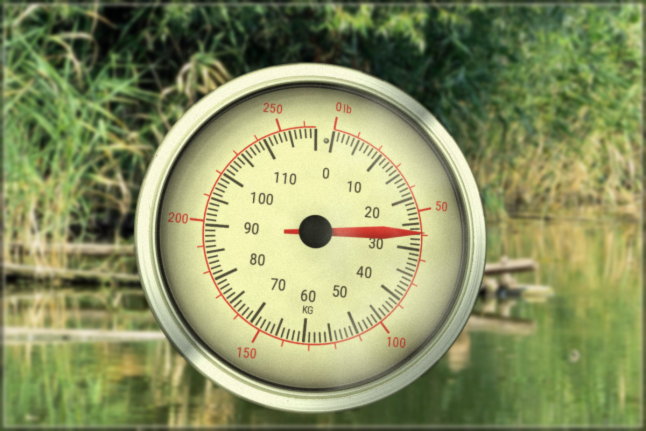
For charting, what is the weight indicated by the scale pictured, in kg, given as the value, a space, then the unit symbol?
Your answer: 27 kg
